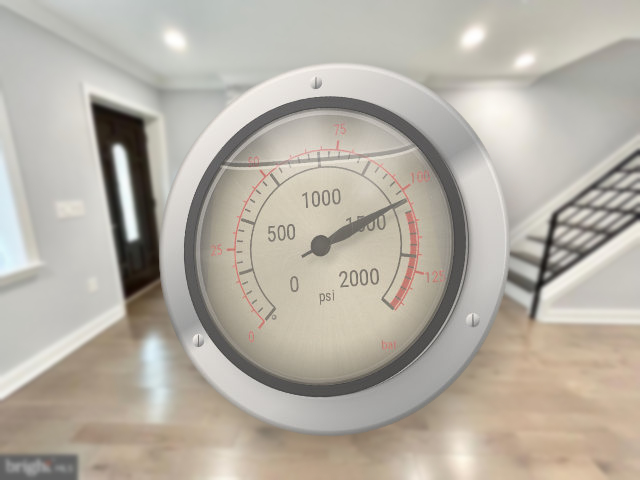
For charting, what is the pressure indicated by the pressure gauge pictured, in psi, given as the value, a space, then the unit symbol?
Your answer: 1500 psi
